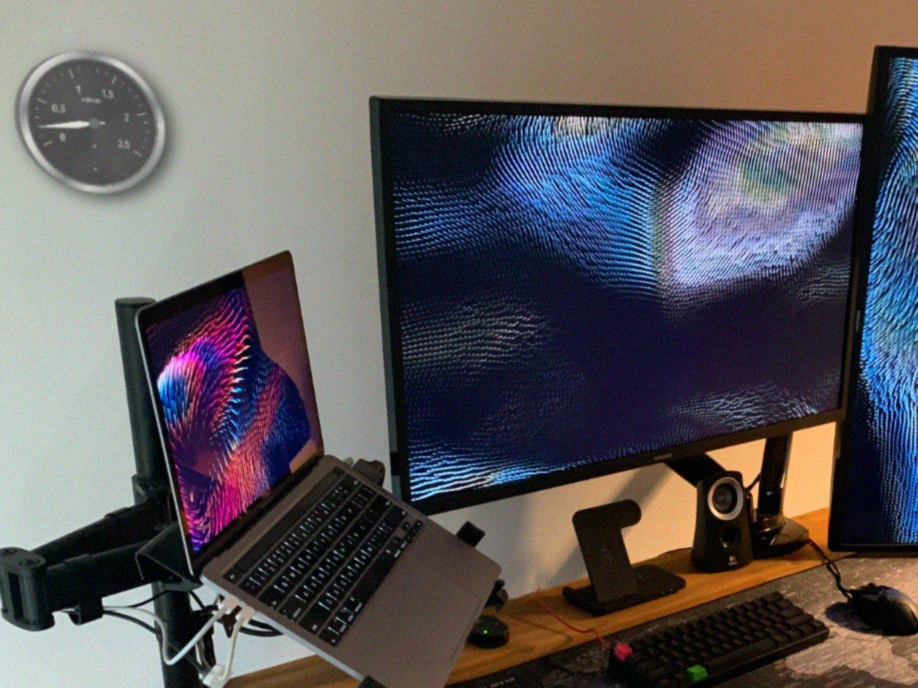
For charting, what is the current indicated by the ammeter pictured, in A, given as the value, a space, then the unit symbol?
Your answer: 0.2 A
